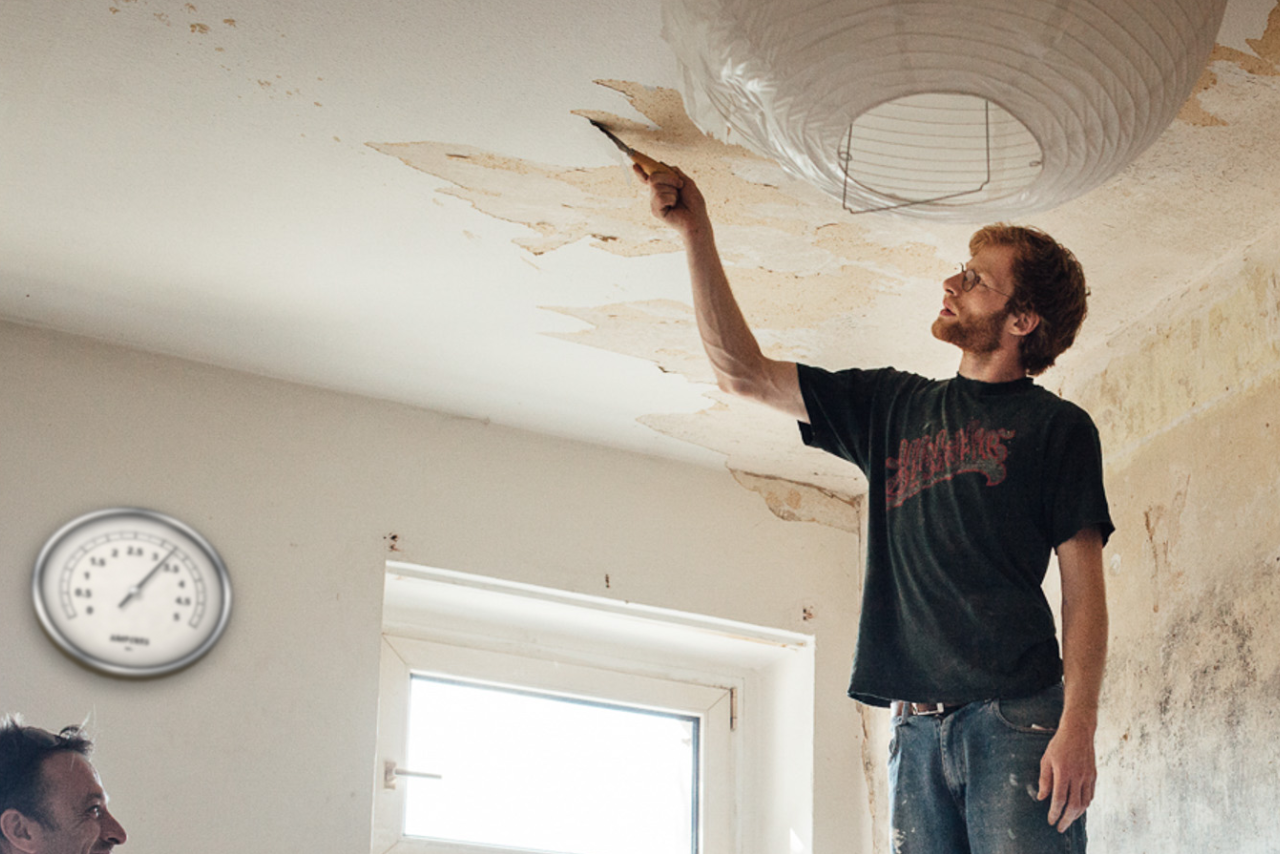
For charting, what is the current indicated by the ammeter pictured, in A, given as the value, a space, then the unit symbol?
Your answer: 3.25 A
